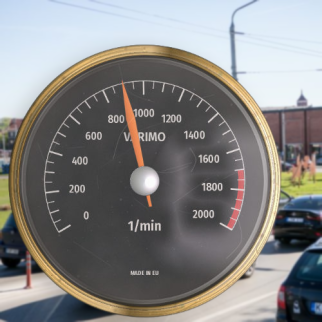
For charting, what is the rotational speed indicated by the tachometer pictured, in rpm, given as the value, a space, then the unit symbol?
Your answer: 900 rpm
